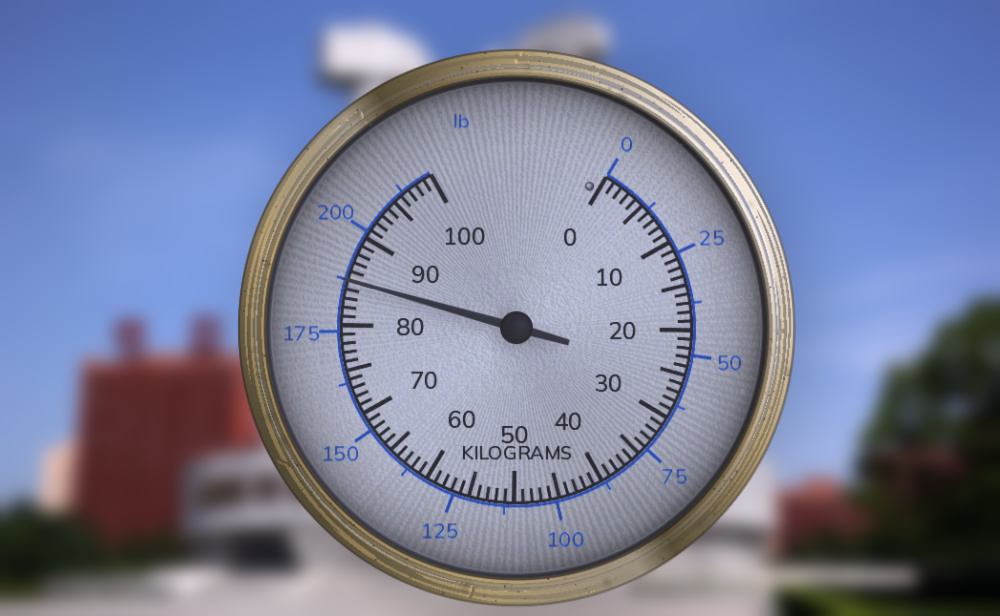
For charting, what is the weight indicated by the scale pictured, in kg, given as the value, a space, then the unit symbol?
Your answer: 85 kg
